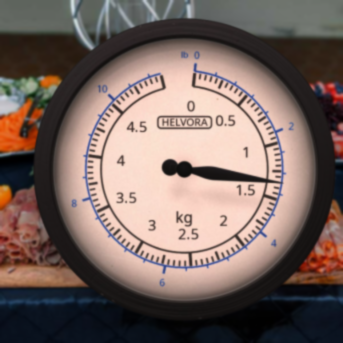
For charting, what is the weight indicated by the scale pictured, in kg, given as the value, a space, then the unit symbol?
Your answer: 1.35 kg
